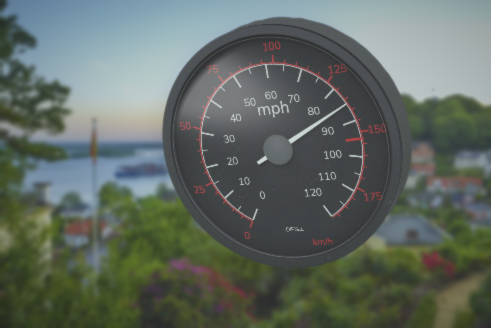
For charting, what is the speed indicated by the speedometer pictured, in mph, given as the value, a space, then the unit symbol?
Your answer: 85 mph
